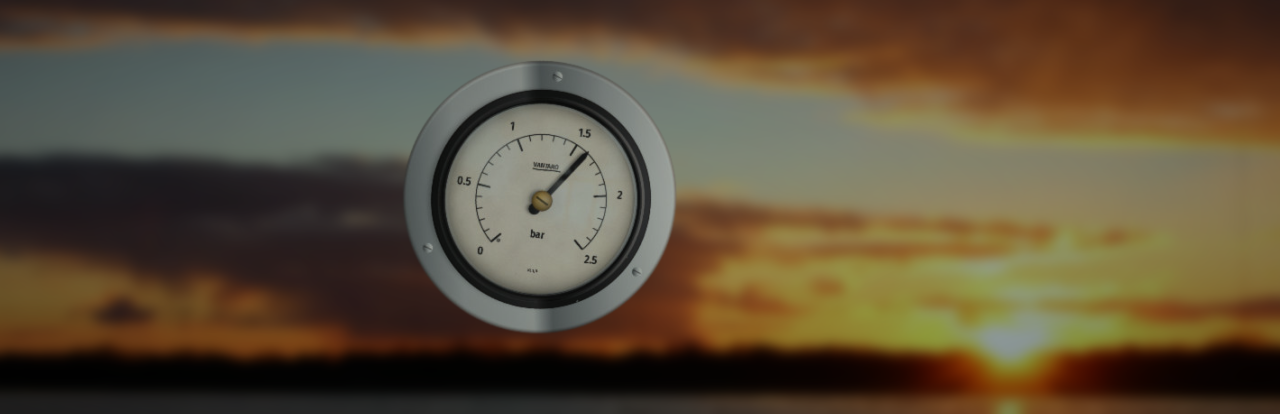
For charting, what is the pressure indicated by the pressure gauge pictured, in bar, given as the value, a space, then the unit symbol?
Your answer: 1.6 bar
